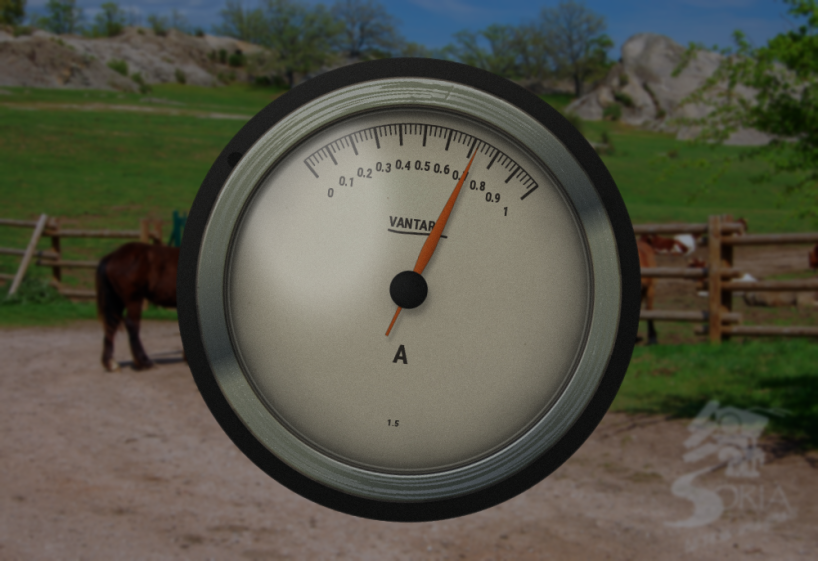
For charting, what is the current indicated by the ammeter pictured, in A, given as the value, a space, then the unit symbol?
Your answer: 0.72 A
